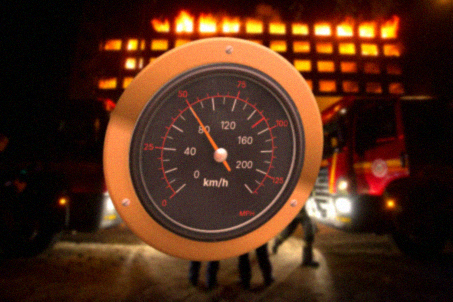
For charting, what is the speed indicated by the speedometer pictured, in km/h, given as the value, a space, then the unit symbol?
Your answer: 80 km/h
